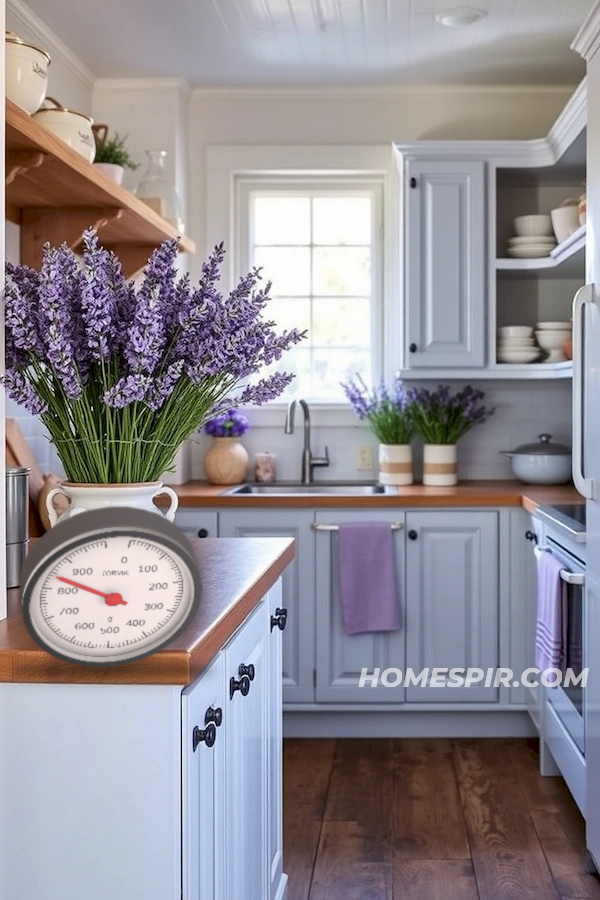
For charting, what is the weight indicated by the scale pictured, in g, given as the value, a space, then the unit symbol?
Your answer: 850 g
